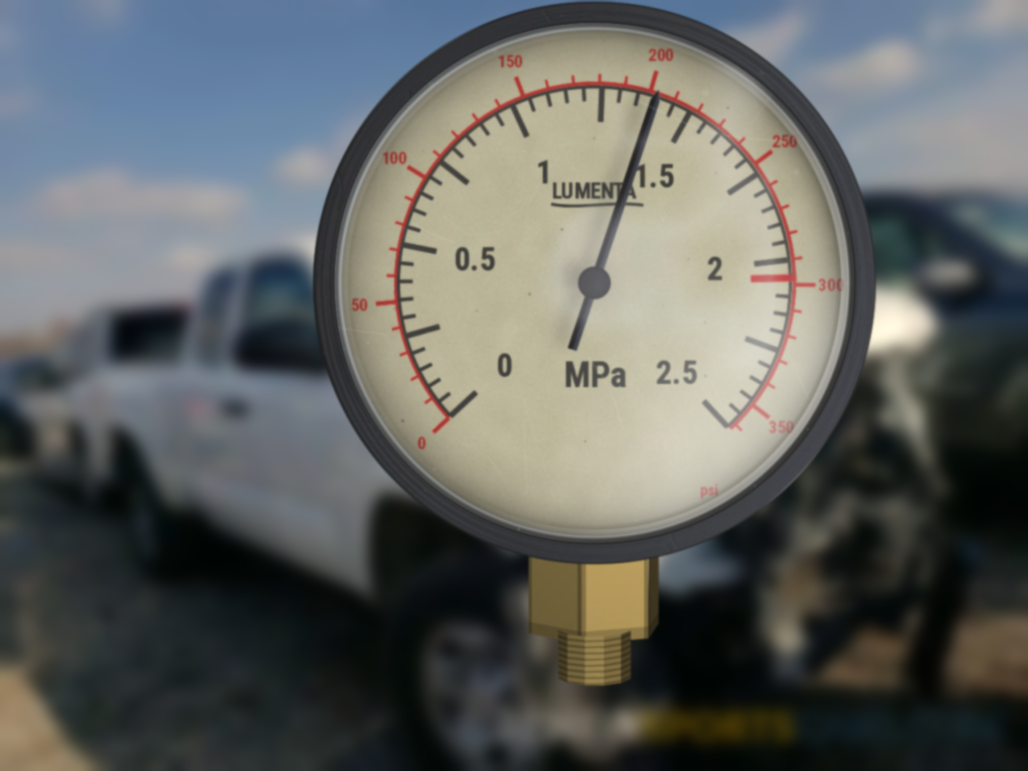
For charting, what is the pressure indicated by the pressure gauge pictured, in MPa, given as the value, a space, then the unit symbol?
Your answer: 1.4 MPa
